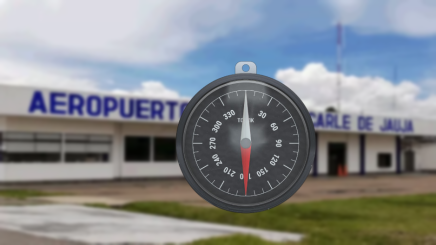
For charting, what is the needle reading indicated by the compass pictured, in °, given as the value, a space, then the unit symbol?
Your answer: 180 °
